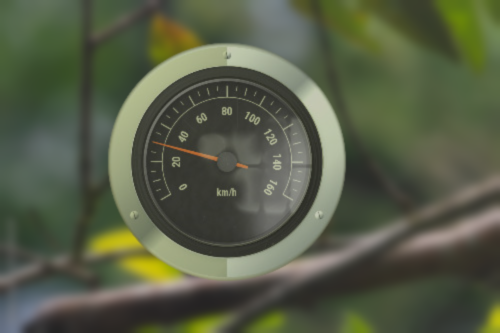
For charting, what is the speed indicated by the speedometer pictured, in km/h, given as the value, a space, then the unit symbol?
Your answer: 30 km/h
